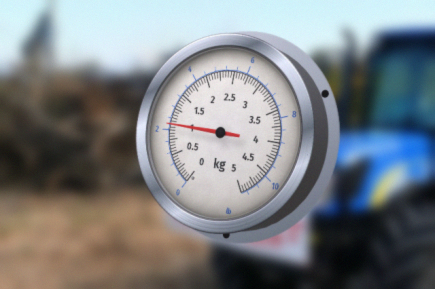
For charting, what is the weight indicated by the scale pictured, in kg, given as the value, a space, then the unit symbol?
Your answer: 1 kg
